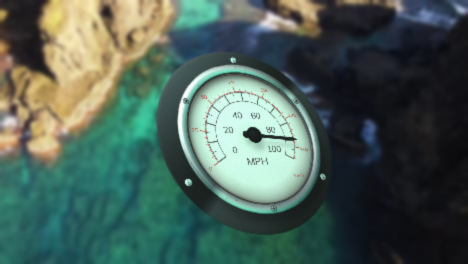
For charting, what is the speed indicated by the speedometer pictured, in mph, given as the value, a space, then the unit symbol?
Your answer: 90 mph
